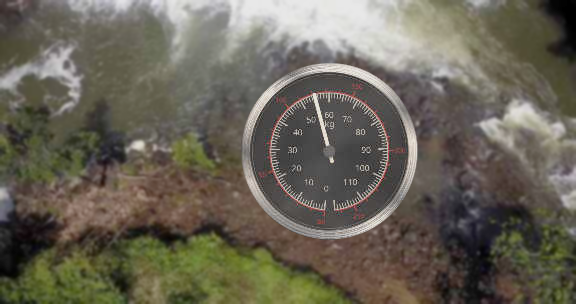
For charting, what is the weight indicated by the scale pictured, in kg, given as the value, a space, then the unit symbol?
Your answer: 55 kg
